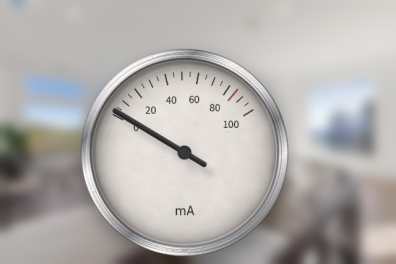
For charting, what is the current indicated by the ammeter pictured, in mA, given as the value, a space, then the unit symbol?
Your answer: 2.5 mA
